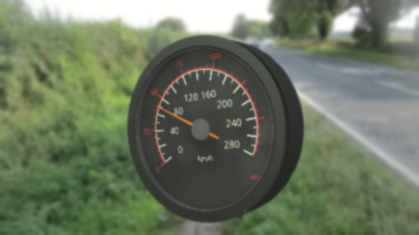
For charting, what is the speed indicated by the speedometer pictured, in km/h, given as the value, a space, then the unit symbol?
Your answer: 70 km/h
